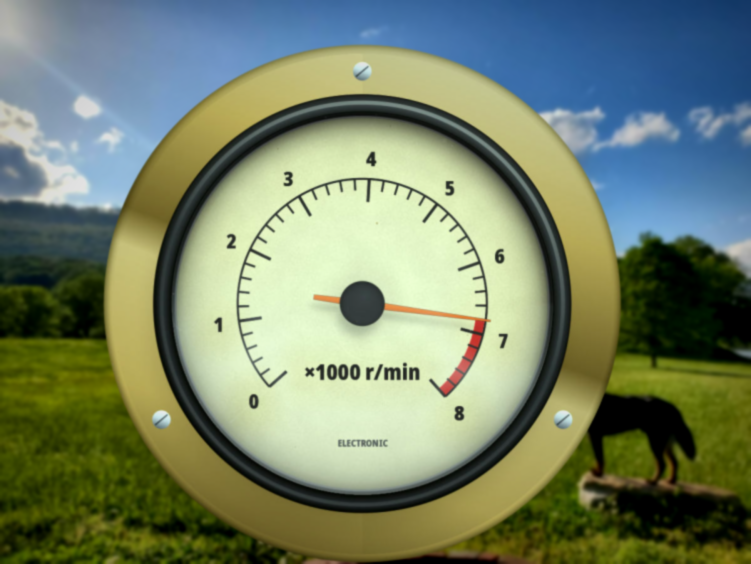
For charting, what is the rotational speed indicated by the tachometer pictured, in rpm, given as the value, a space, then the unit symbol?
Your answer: 6800 rpm
